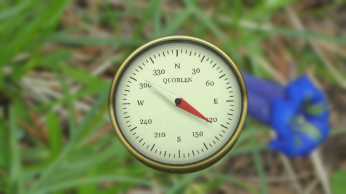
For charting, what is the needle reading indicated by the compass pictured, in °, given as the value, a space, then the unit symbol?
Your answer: 125 °
